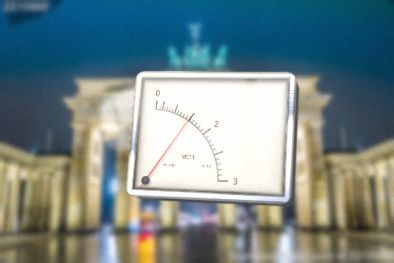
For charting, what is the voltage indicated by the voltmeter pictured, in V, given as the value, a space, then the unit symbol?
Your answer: 1.5 V
